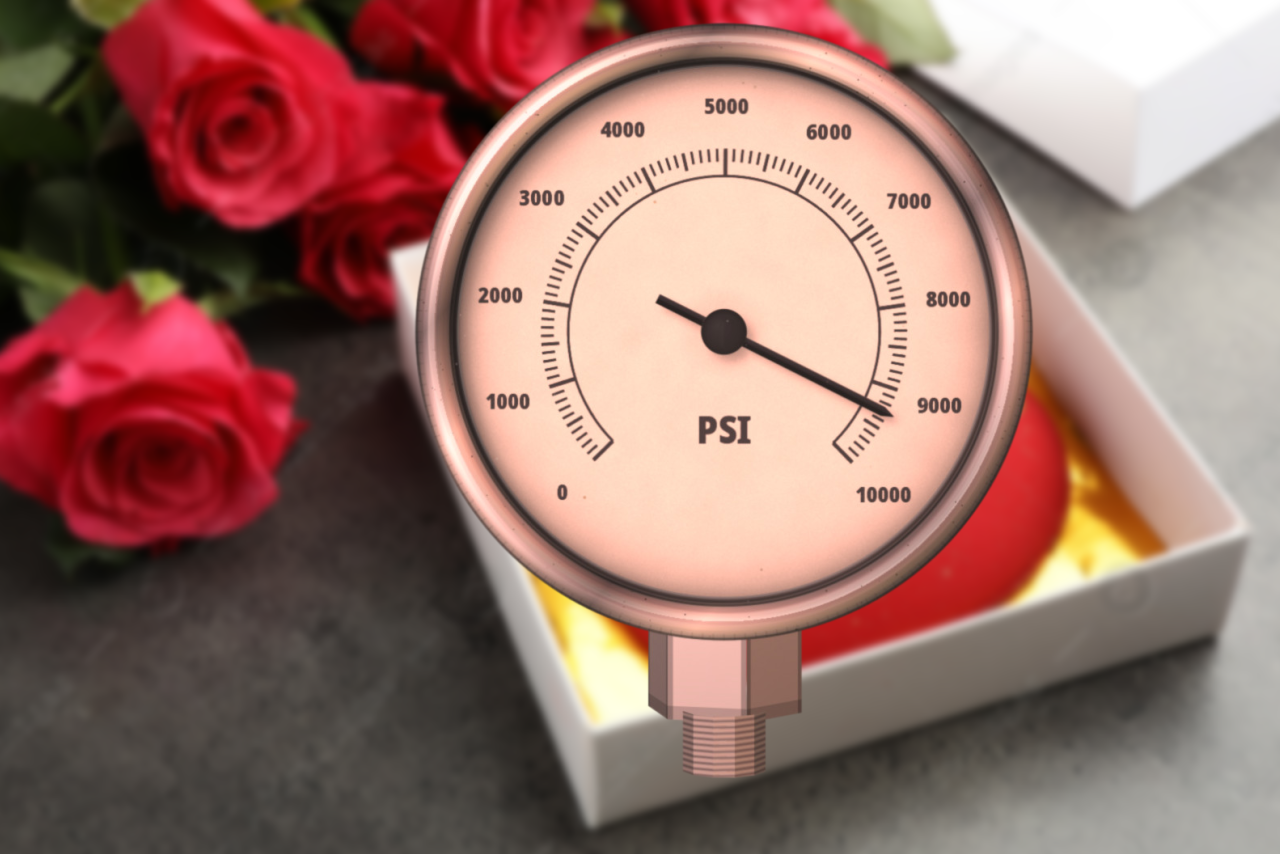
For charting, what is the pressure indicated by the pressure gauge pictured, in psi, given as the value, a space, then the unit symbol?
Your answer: 9300 psi
